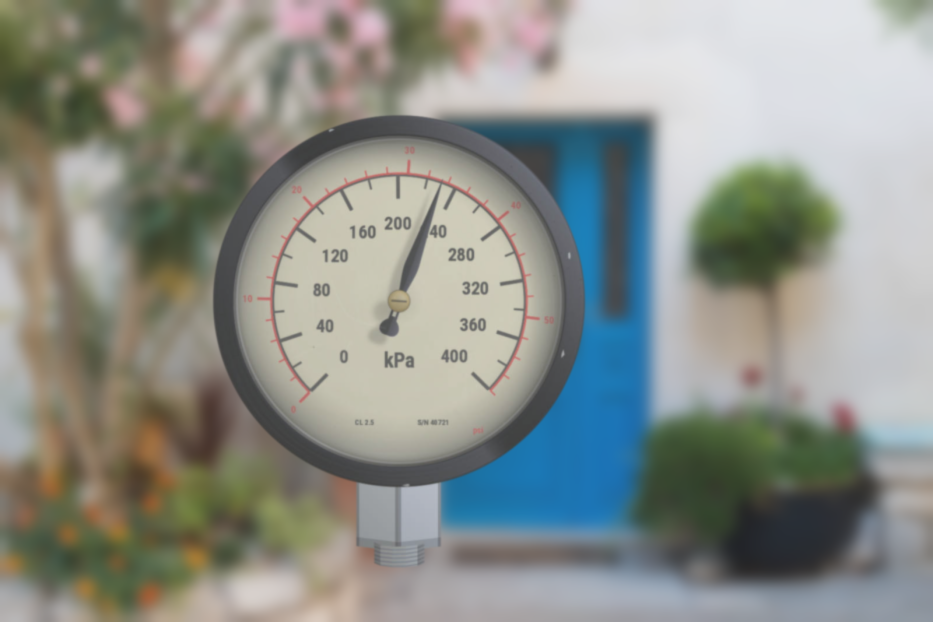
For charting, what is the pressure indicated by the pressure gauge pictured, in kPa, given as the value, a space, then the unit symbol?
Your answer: 230 kPa
